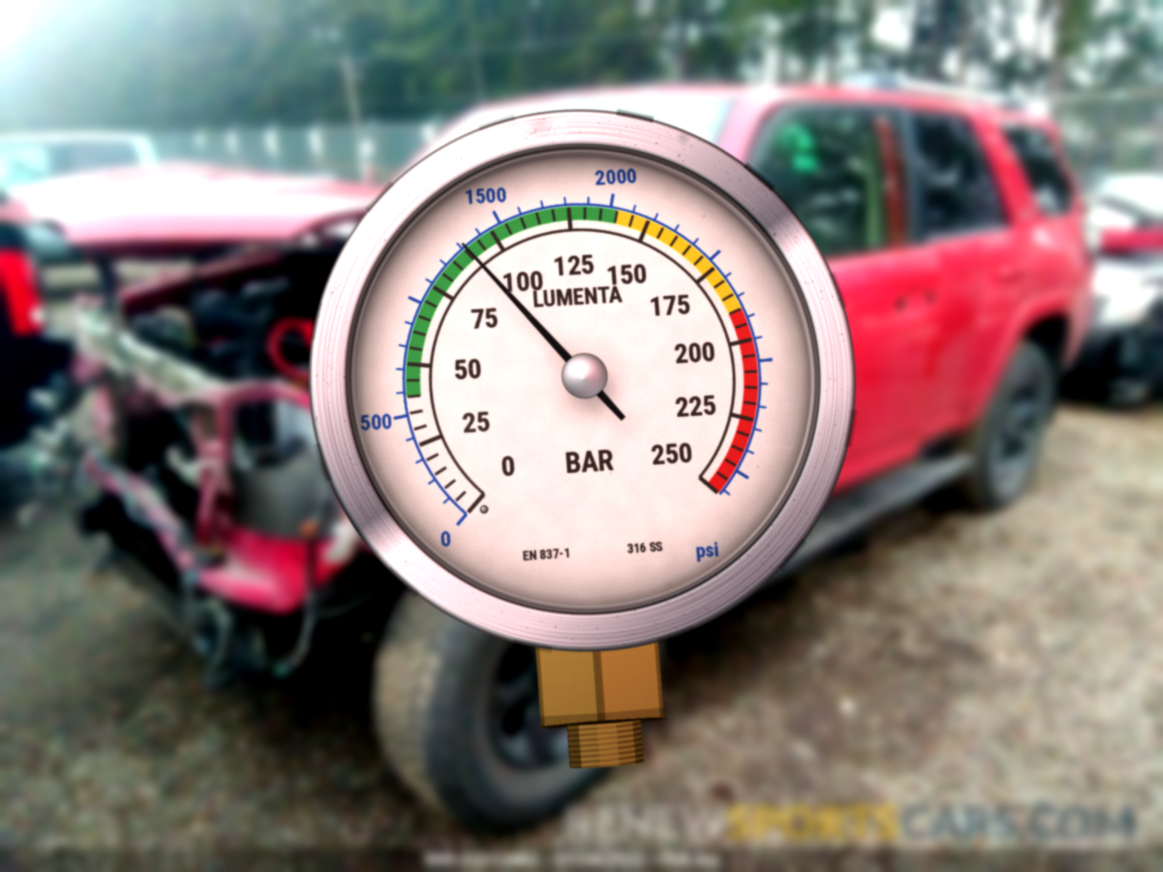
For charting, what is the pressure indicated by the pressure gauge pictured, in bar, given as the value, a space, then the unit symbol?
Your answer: 90 bar
